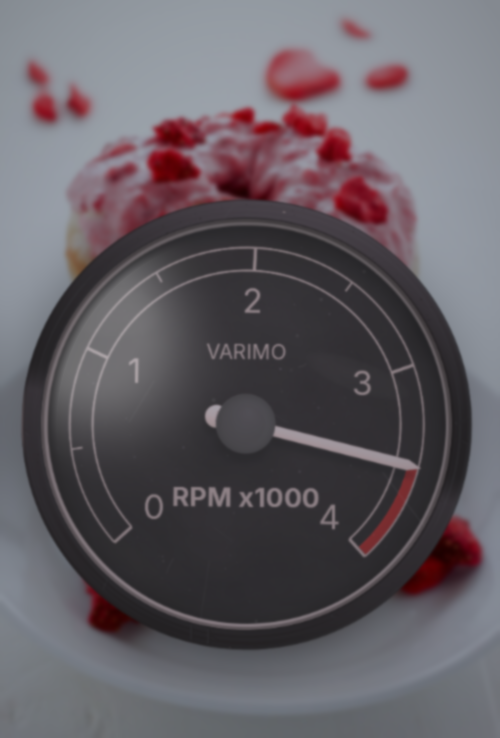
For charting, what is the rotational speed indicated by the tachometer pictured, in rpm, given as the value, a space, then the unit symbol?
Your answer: 3500 rpm
